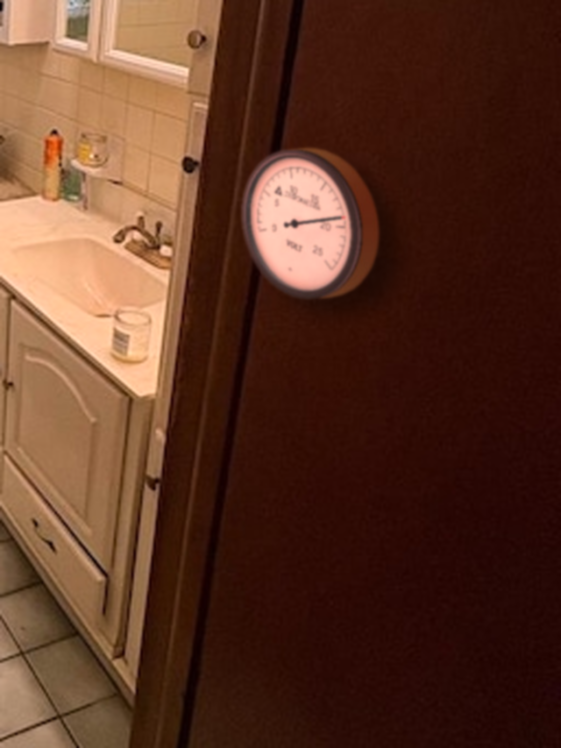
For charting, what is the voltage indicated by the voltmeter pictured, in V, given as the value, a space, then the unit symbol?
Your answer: 19 V
